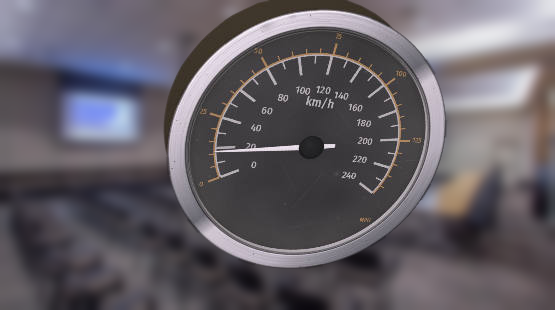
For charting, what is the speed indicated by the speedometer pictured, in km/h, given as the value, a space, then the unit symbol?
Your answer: 20 km/h
